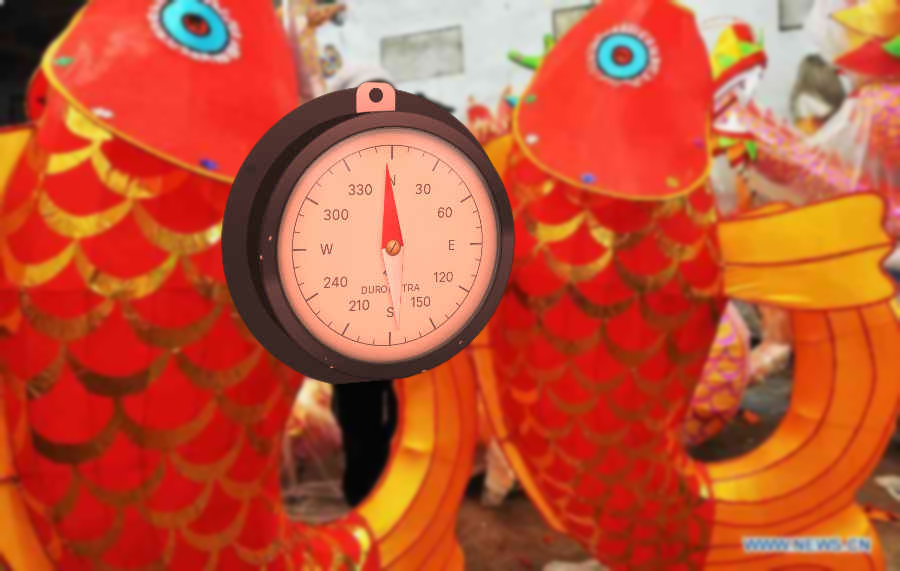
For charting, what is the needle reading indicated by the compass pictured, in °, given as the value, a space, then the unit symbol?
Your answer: 355 °
